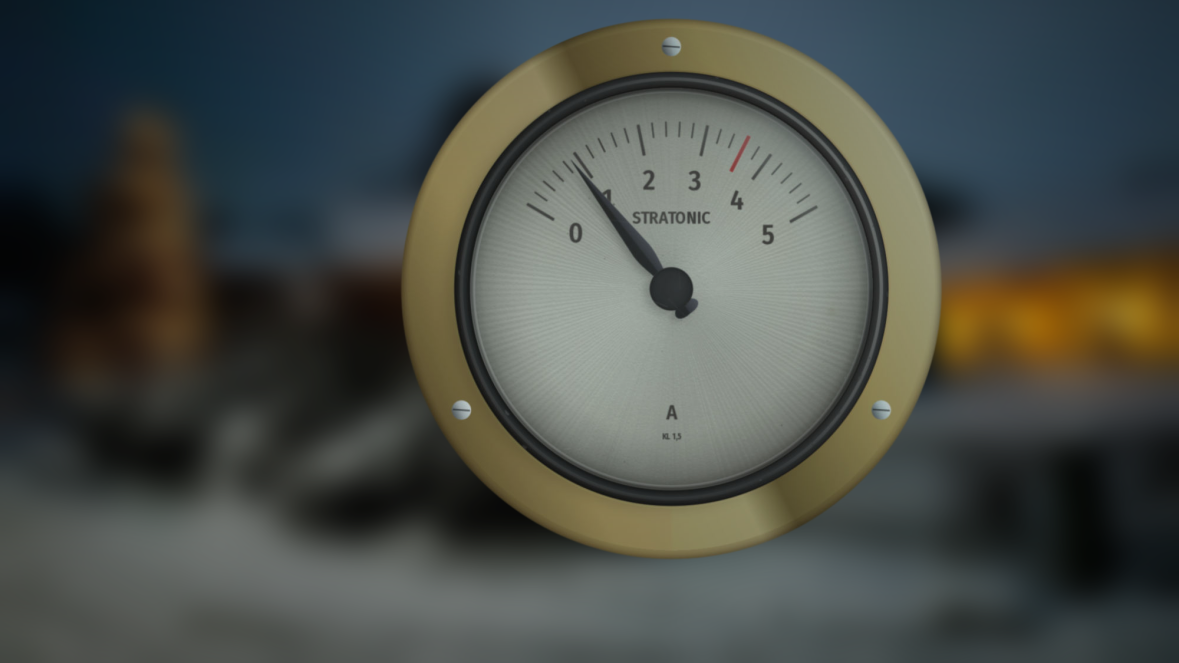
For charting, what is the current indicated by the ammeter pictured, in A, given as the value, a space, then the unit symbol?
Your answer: 0.9 A
